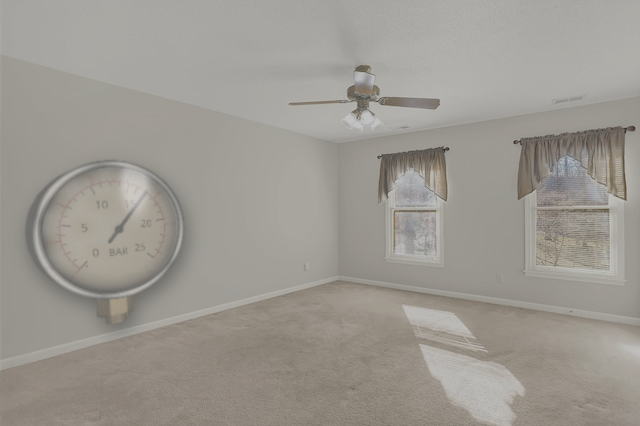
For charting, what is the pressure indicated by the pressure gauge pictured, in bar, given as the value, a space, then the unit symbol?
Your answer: 16 bar
